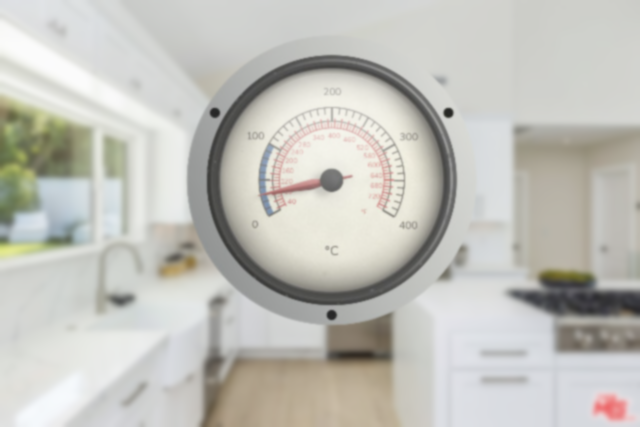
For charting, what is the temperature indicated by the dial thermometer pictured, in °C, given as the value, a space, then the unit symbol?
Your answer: 30 °C
